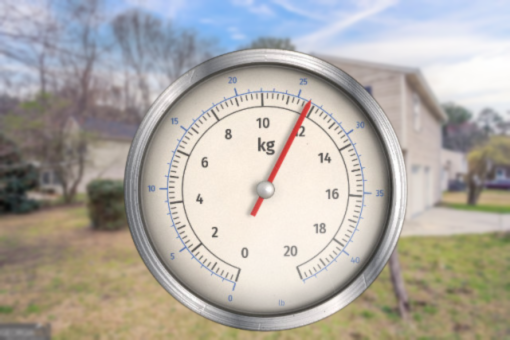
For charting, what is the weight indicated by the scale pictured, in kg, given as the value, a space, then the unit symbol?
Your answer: 11.8 kg
